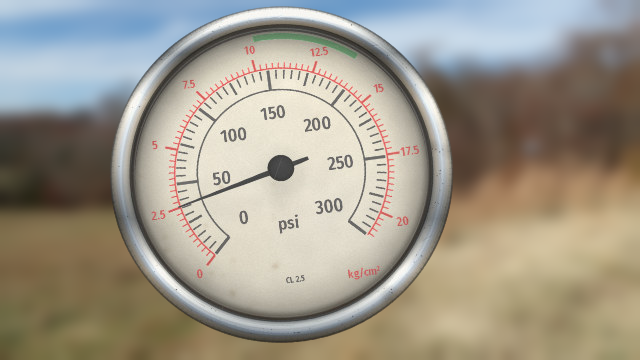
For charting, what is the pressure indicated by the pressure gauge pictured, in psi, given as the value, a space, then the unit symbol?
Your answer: 35 psi
